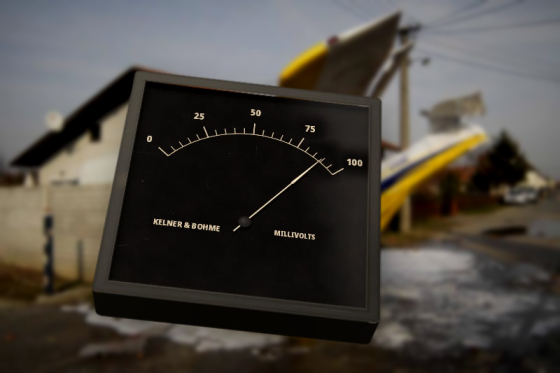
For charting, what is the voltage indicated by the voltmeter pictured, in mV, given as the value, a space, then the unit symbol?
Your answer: 90 mV
